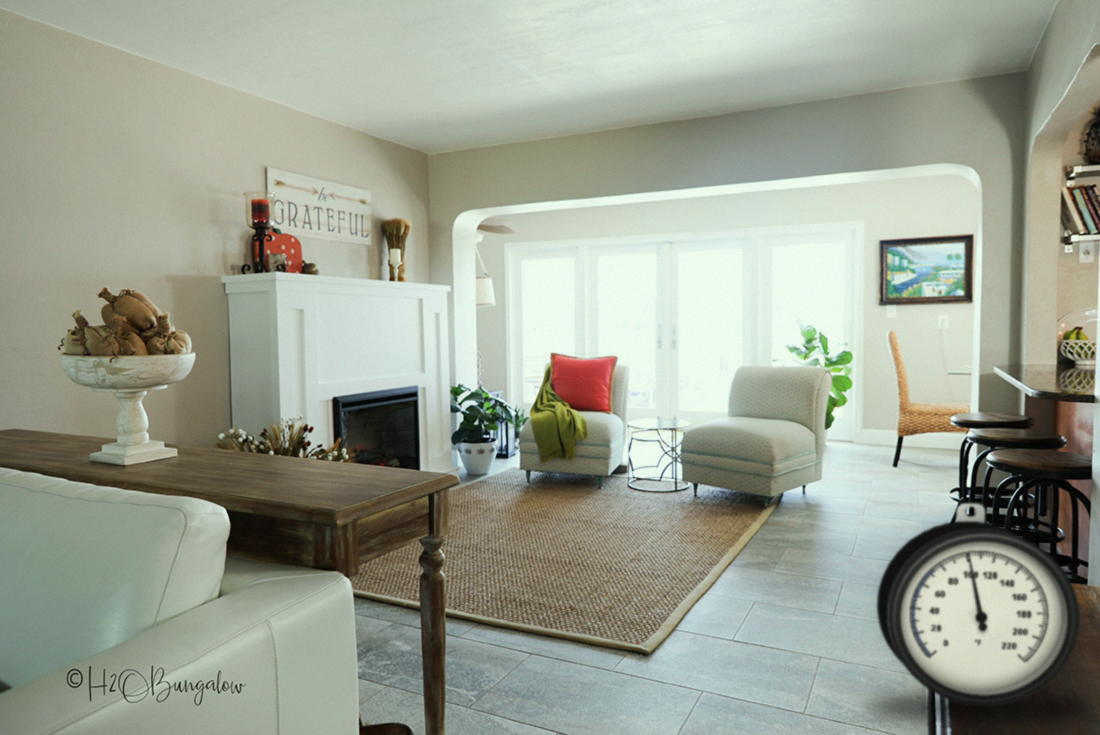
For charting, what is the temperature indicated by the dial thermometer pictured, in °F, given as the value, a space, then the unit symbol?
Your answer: 100 °F
